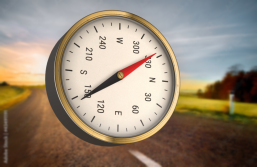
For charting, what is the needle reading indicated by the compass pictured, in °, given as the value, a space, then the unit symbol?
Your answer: 325 °
